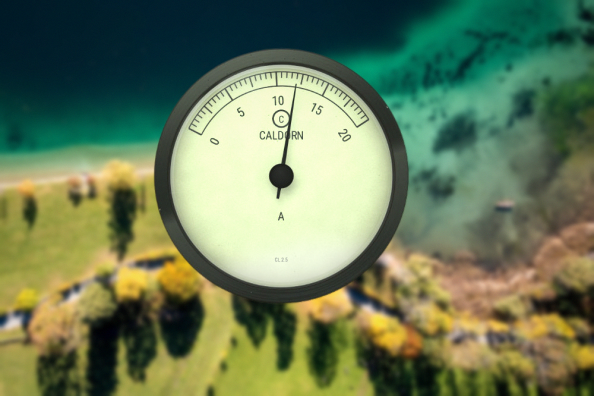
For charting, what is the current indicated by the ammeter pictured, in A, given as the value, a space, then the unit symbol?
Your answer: 12 A
